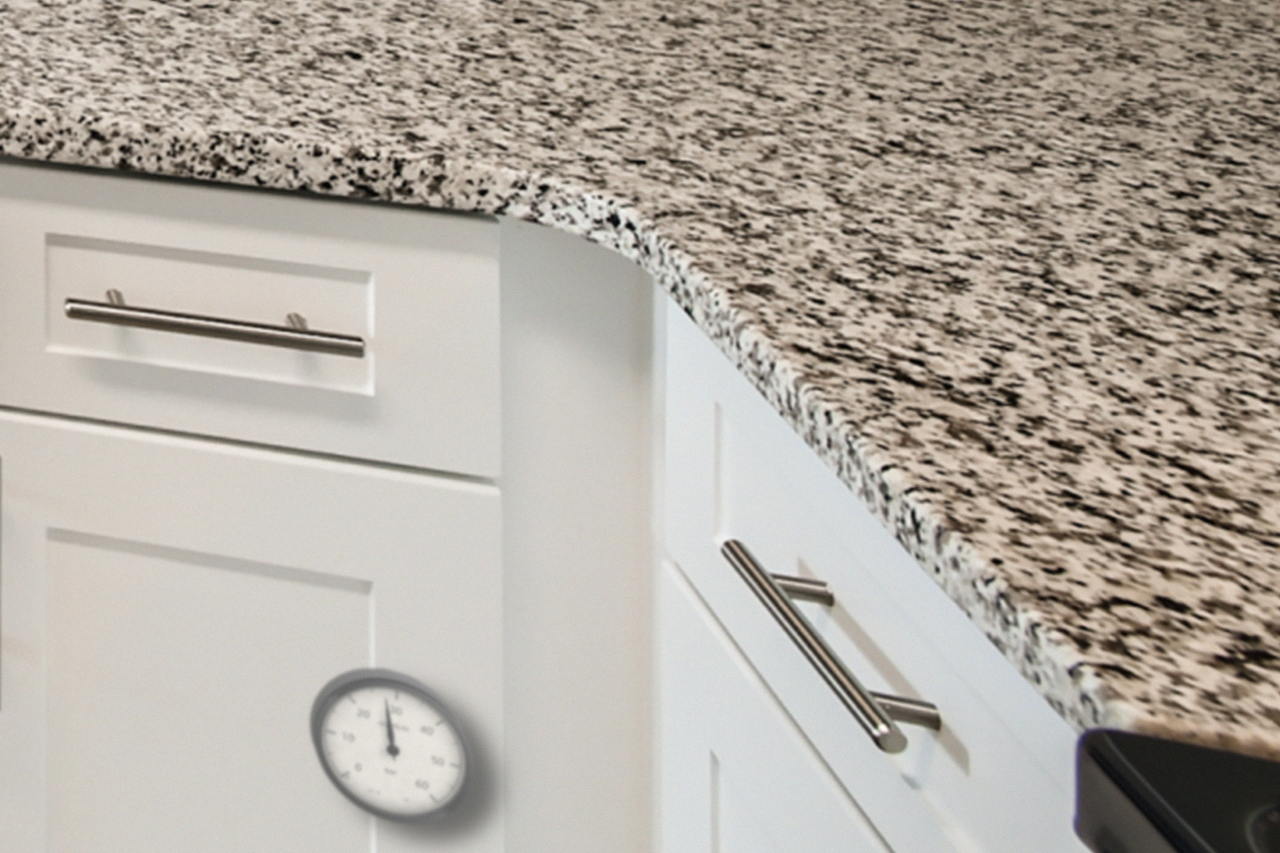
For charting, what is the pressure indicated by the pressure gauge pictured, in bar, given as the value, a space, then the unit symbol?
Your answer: 27.5 bar
